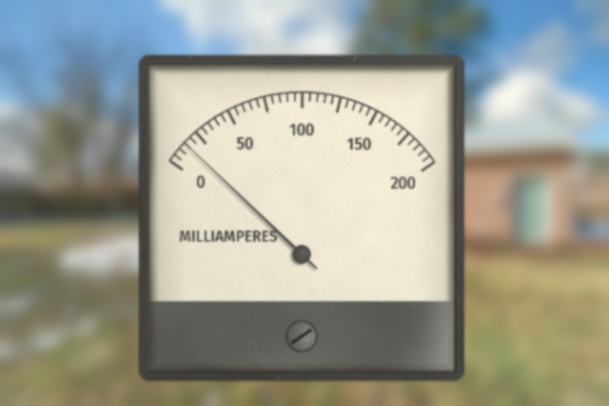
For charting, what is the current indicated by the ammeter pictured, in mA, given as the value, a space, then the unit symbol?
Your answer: 15 mA
